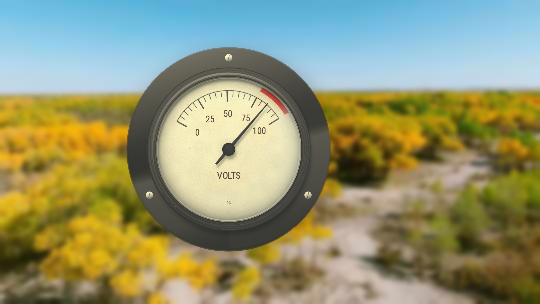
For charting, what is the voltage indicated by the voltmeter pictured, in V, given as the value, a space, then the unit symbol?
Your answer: 85 V
